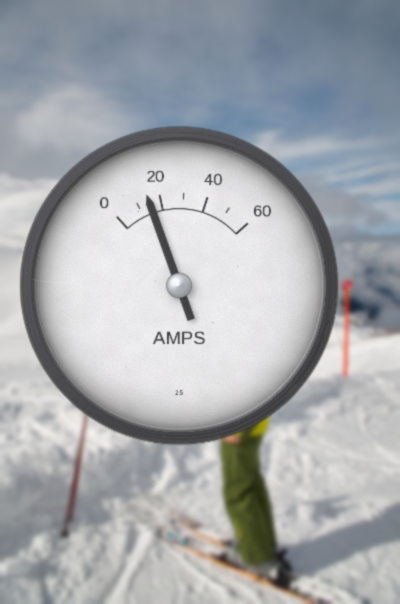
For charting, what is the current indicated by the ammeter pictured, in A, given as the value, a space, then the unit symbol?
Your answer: 15 A
